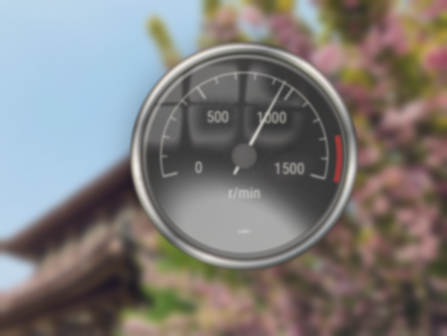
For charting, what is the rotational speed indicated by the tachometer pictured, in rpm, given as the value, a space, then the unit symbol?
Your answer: 950 rpm
